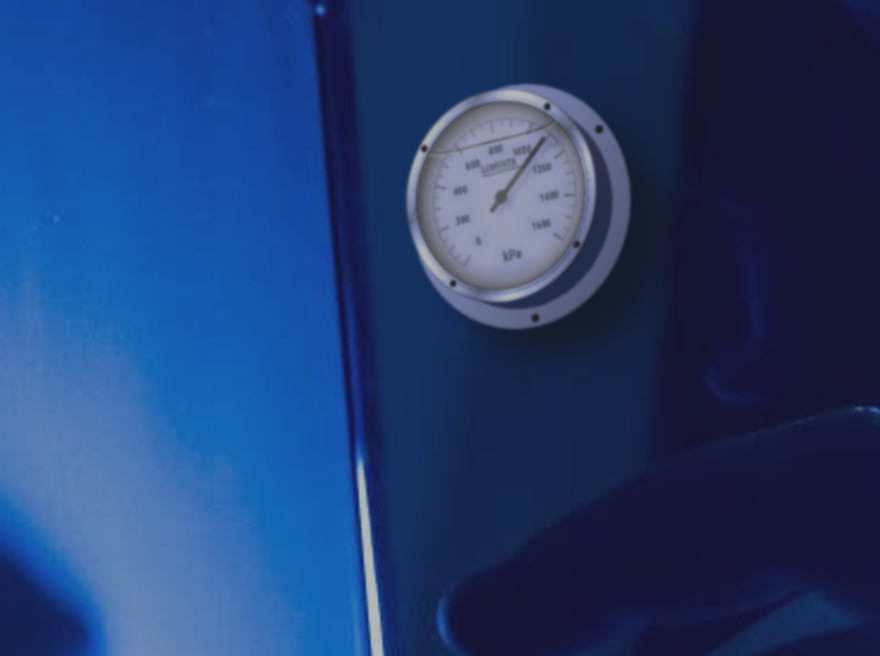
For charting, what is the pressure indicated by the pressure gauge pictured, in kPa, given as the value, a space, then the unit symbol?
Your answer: 1100 kPa
